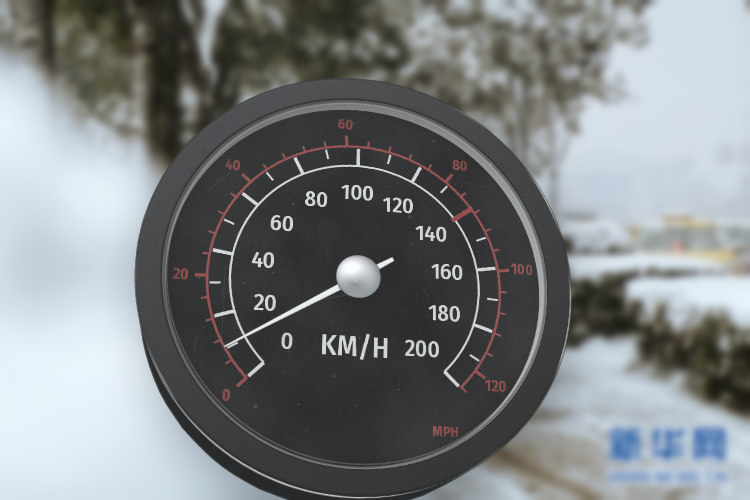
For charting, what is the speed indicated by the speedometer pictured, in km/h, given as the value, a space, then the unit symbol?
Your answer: 10 km/h
